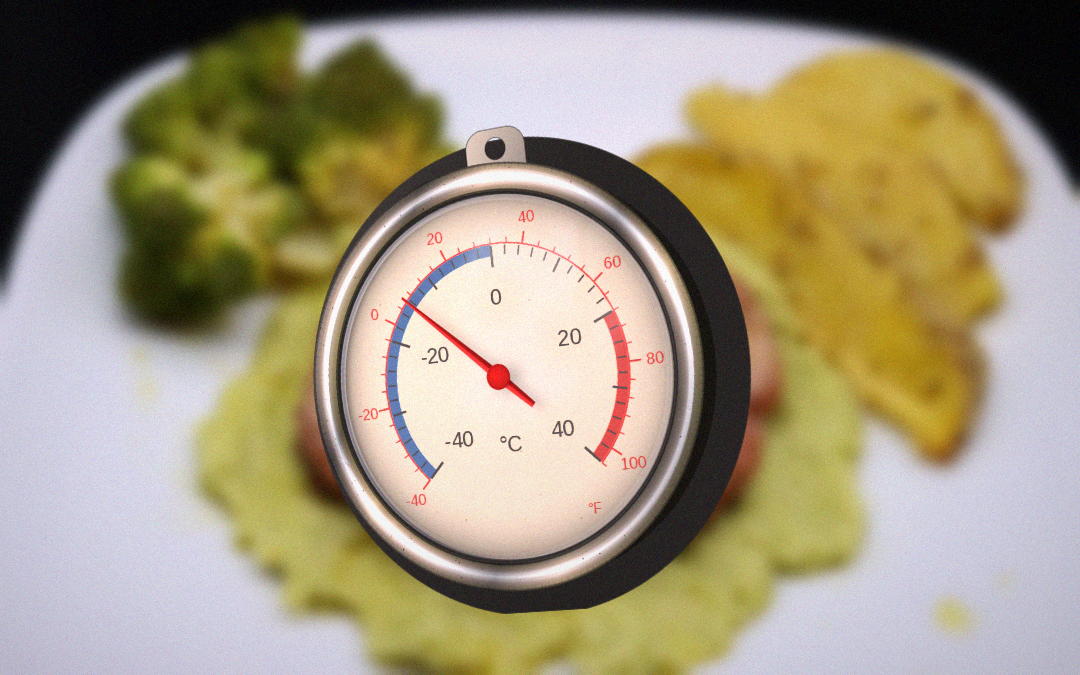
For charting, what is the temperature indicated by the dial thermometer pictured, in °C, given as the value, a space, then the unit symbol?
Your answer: -14 °C
